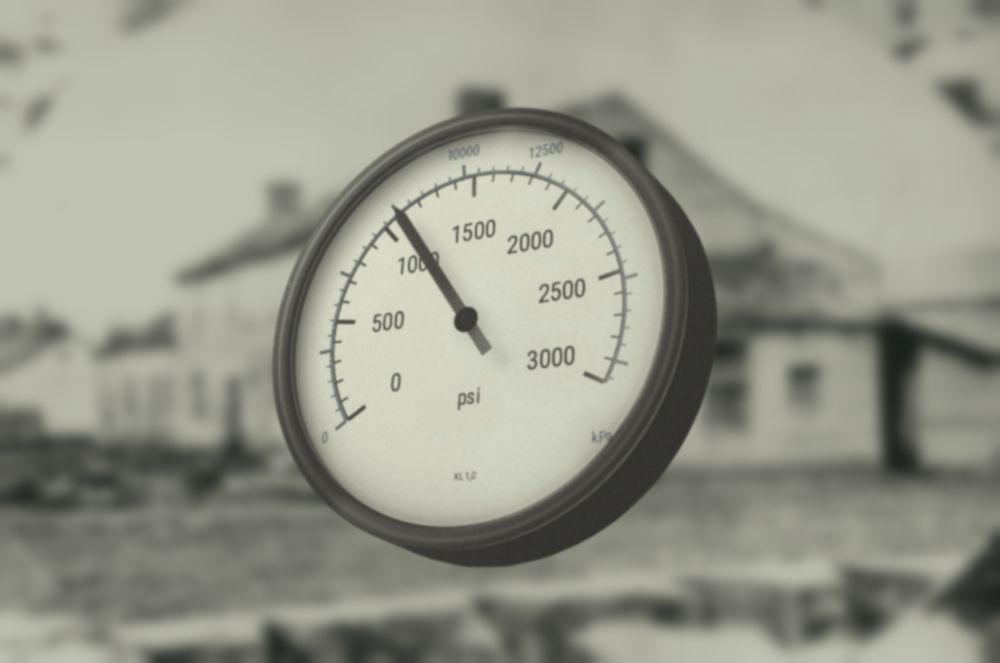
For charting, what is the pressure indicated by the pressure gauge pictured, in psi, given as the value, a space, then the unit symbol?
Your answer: 1100 psi
